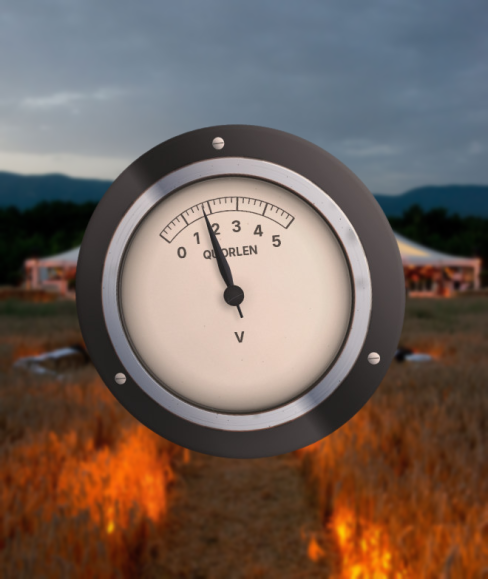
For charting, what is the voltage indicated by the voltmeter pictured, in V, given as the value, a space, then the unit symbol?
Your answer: 1.8 V
